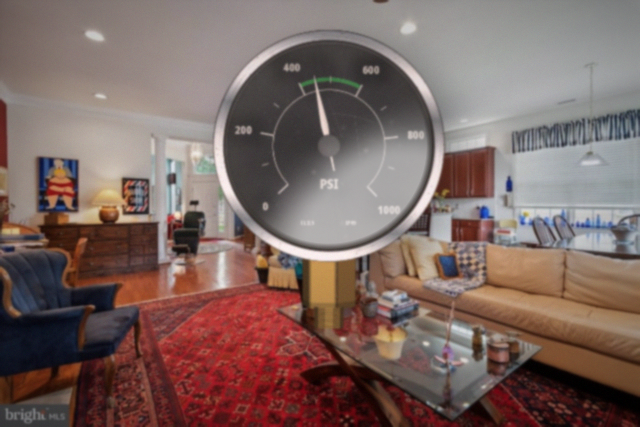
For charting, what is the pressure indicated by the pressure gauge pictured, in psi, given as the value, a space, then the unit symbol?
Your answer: 450 psi
